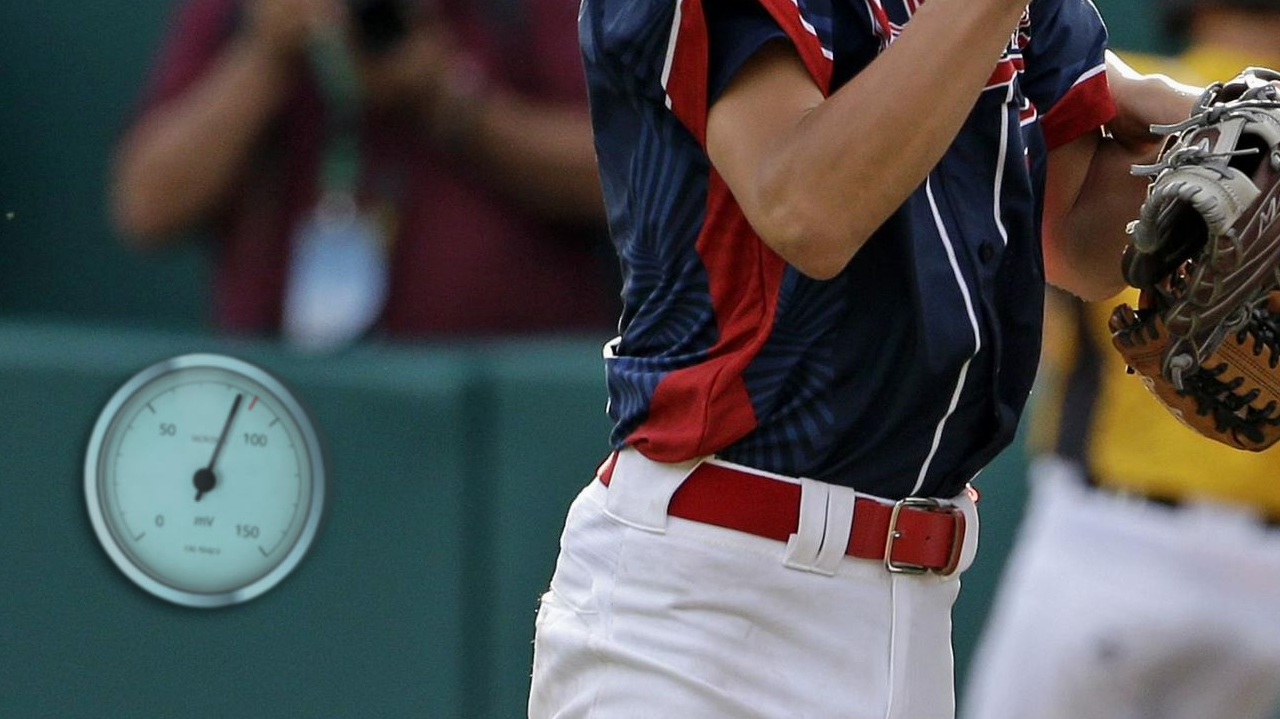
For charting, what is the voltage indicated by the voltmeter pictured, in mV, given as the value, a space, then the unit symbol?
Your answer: 85 mV
